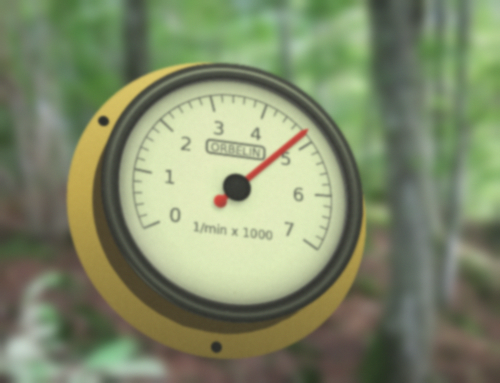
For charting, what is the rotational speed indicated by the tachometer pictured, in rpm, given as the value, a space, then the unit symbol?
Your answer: 4800 rpm
